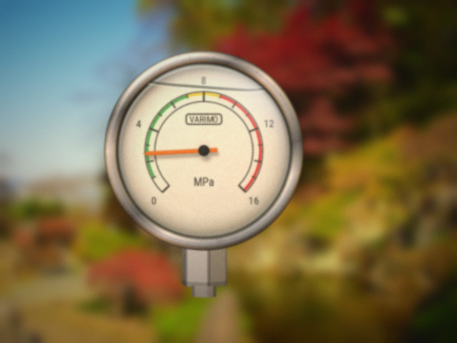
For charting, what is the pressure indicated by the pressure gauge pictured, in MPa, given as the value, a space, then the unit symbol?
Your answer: 2.5 MPa
